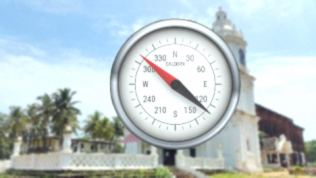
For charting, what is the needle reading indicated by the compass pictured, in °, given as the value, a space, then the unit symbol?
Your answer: 310 °
